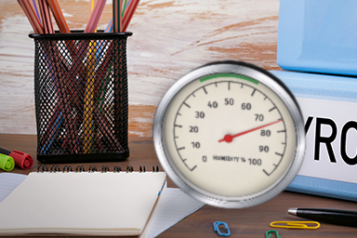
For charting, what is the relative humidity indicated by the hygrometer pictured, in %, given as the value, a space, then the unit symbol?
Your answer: 75 %
